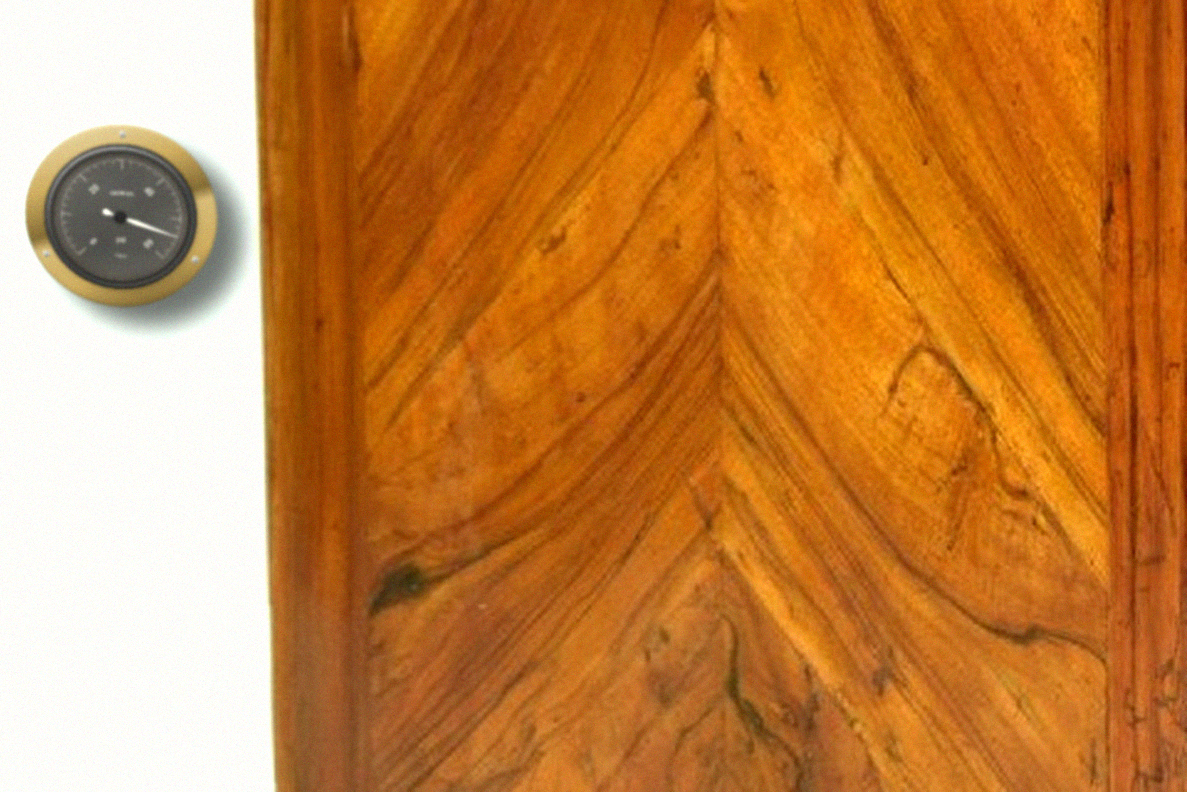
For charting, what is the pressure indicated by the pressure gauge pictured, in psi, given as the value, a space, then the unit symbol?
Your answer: 54 psi
